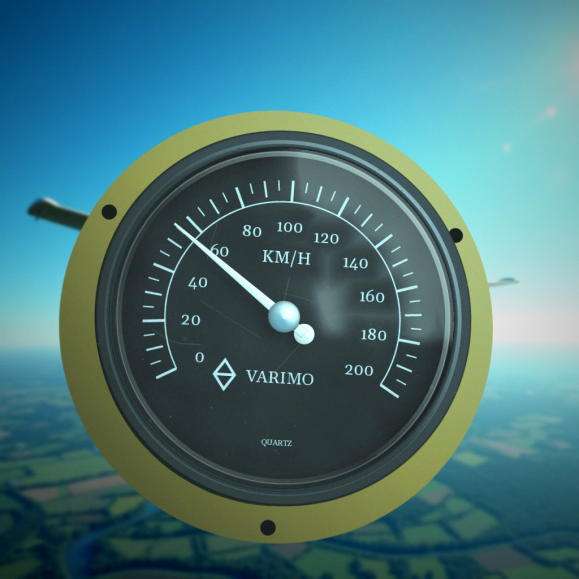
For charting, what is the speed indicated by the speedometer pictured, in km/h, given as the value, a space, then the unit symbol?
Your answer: 55 km/h
